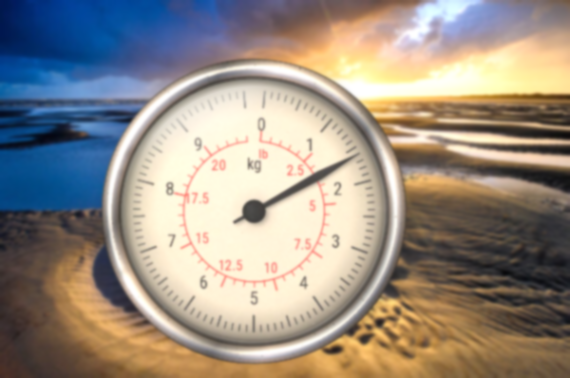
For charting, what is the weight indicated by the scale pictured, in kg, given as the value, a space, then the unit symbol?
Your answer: 1.6 kg
